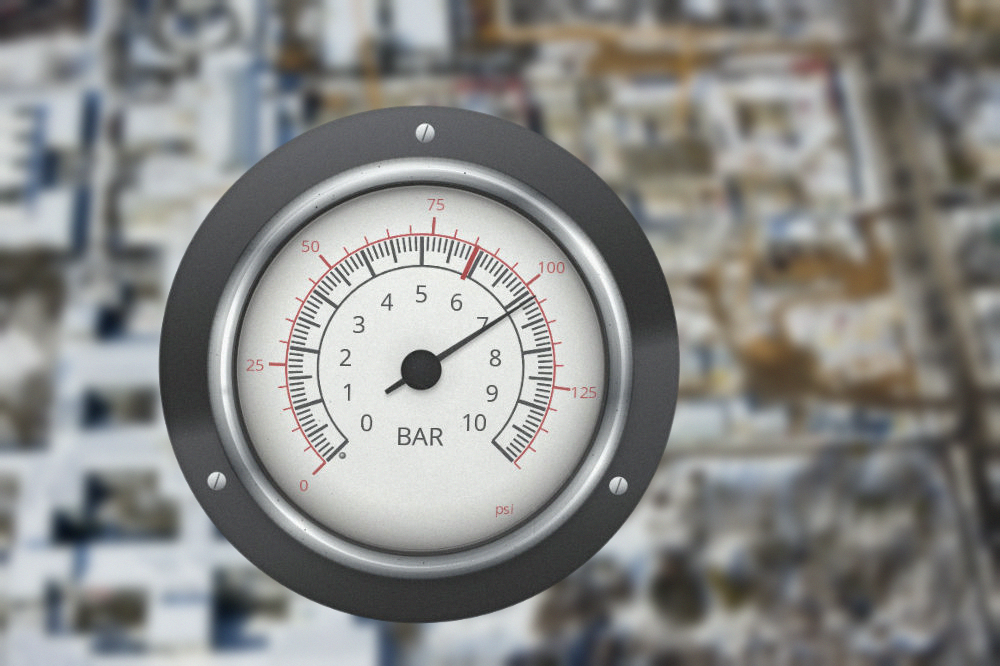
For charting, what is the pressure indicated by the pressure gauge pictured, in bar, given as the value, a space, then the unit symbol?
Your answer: 7.1 bar
